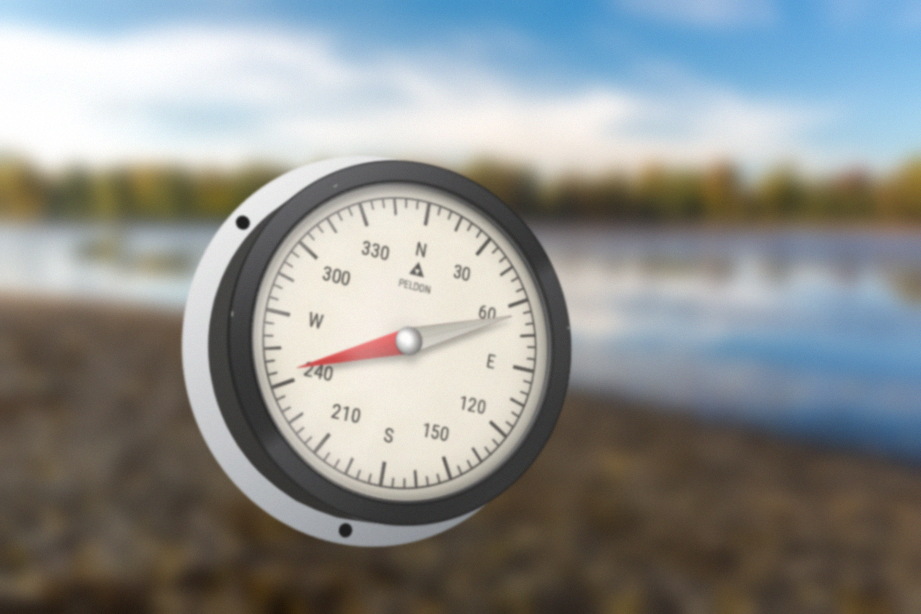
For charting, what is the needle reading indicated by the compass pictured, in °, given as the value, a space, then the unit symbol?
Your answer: 245 °
